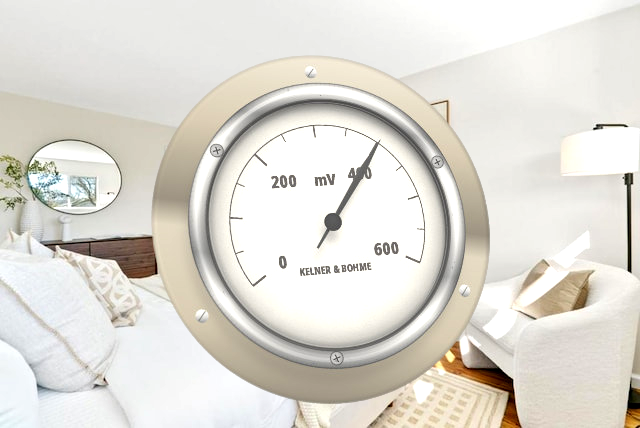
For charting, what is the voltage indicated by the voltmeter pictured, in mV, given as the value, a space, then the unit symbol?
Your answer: 400 mV
